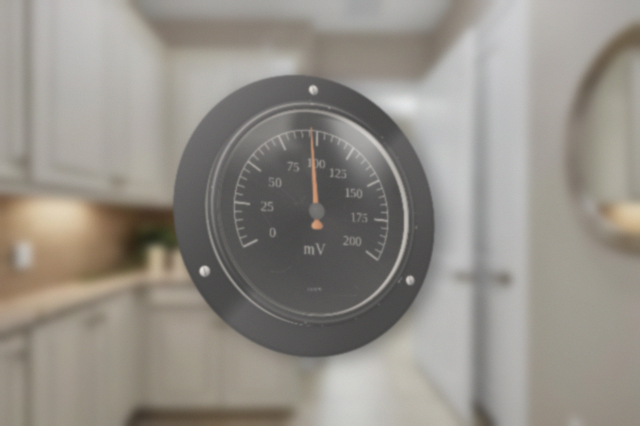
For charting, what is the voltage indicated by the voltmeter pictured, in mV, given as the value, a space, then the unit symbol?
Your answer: 95 mV
